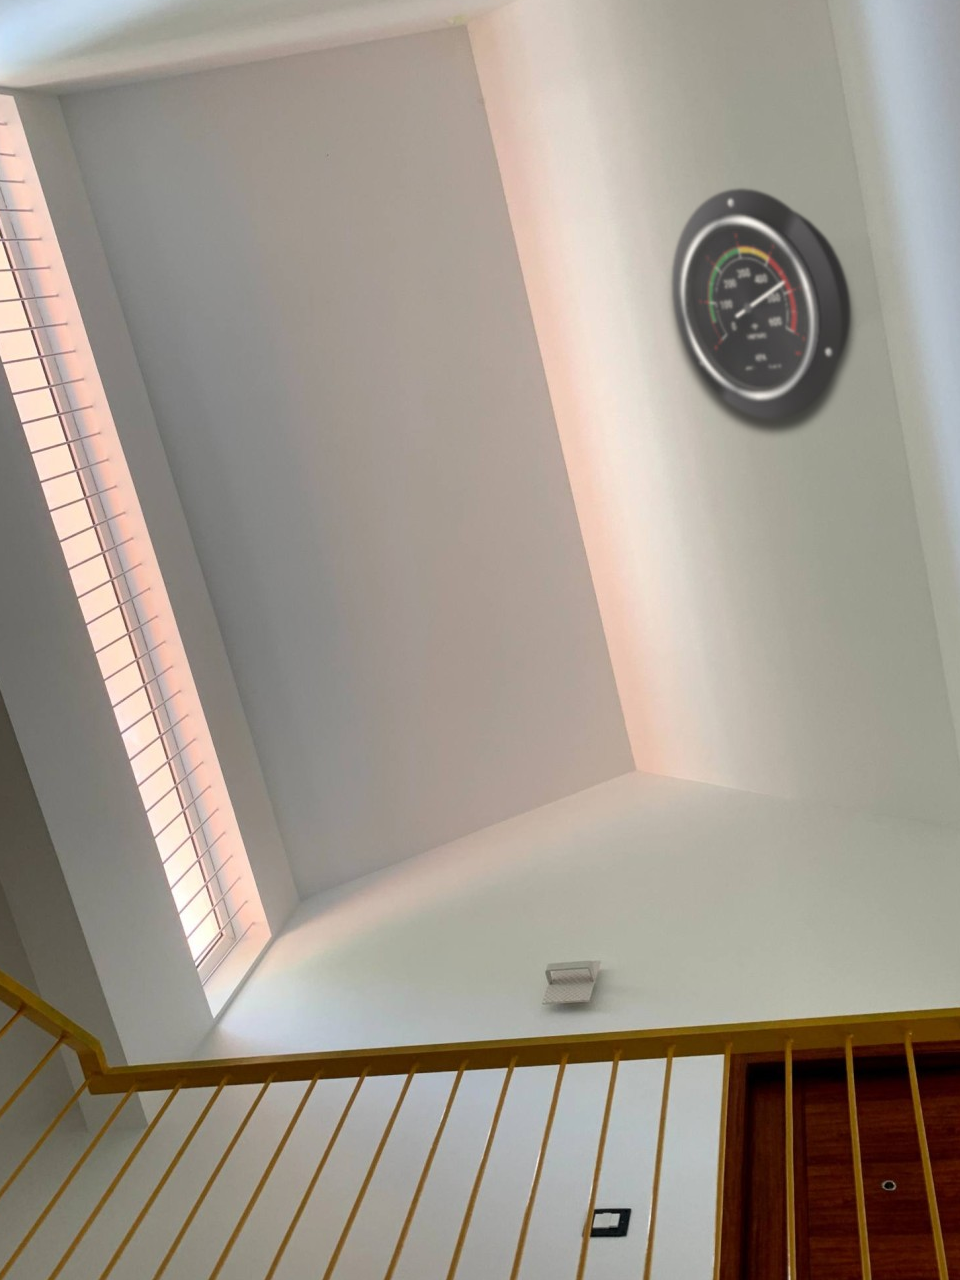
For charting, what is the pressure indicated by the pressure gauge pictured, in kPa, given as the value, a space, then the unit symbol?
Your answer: 475 kPa
